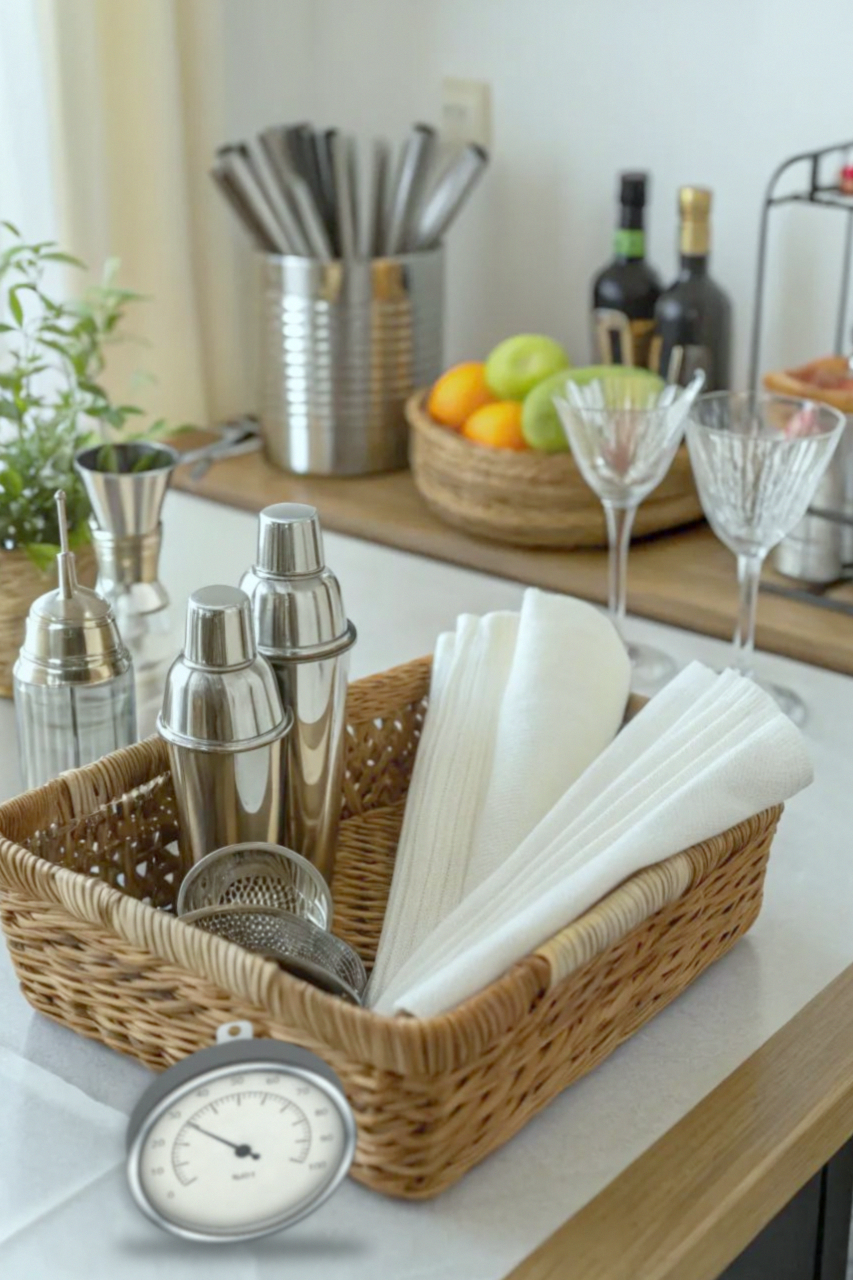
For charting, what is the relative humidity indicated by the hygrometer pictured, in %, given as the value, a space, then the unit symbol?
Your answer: 30 %
